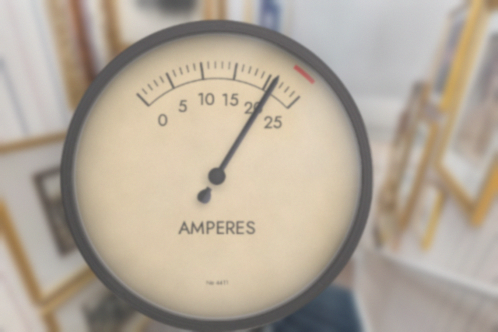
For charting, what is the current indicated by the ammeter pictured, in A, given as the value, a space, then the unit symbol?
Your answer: 21 A
